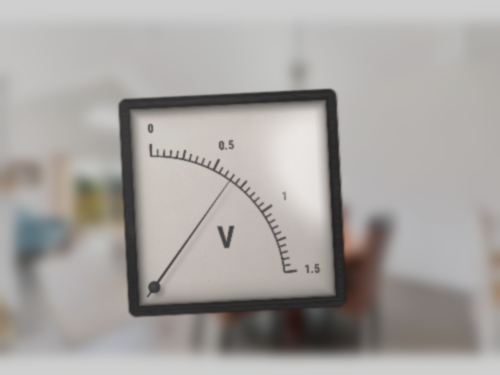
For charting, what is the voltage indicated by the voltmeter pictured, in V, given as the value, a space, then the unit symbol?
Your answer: 0.65 V
